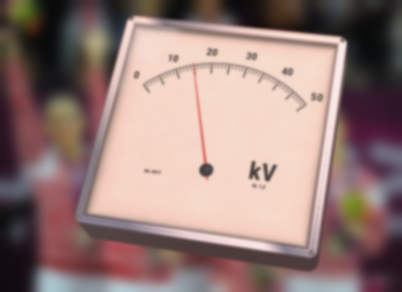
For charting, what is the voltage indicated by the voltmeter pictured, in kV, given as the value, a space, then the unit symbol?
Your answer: 15 kV
